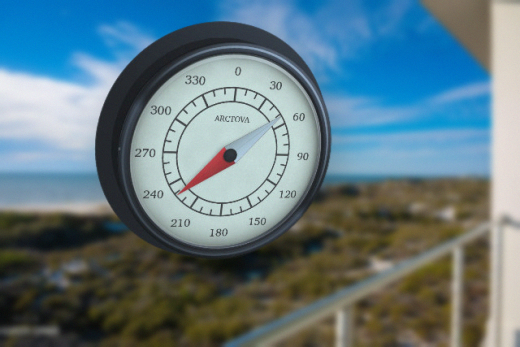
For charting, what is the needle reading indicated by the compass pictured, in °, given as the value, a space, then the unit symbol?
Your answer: 230 °
